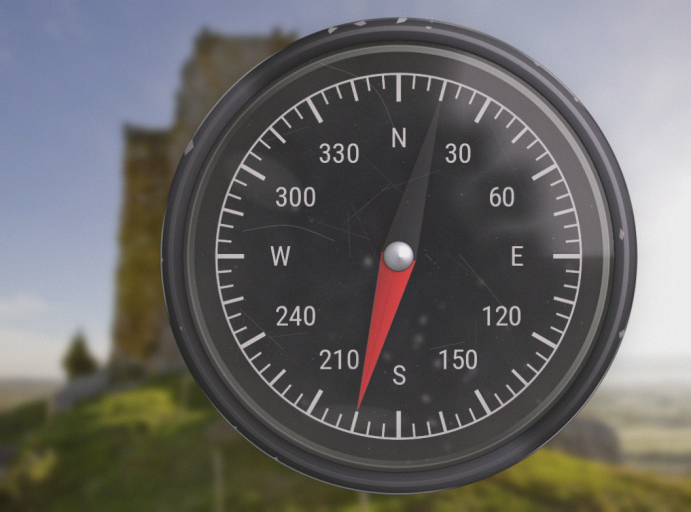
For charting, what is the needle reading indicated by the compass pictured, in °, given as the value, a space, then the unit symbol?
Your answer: 195 °
